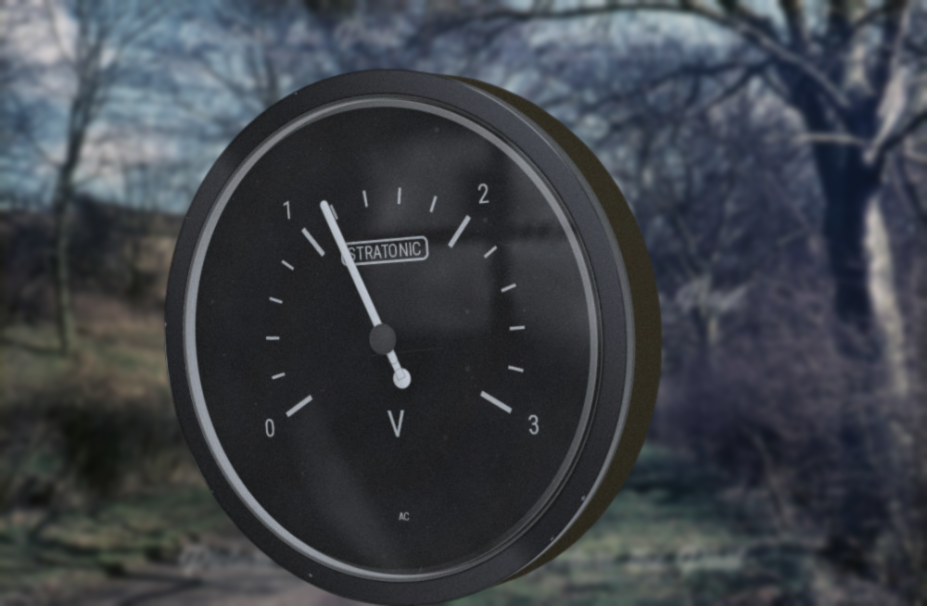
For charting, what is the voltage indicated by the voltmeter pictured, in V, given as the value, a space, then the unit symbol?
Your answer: 1.2 V
